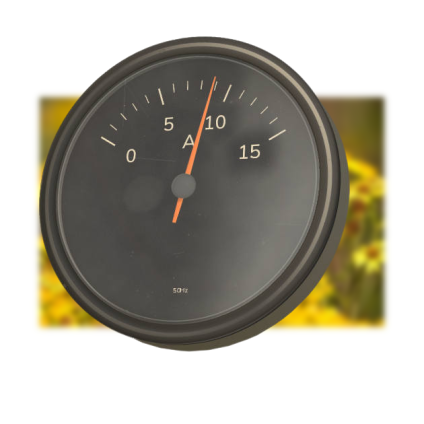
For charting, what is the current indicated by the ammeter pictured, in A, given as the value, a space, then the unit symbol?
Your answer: 9 A
